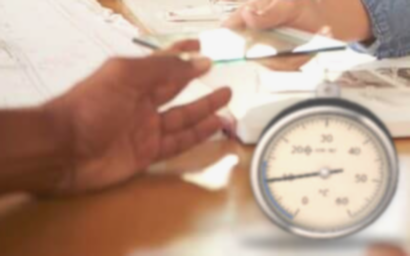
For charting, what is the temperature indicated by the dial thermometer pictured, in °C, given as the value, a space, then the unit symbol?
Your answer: 10 °C
